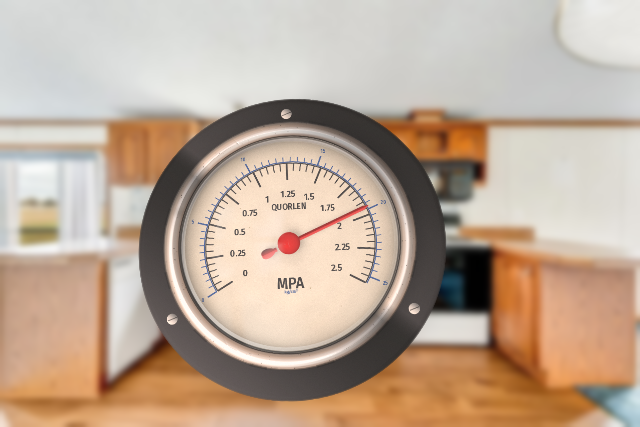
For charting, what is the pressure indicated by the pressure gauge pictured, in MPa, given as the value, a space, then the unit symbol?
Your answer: 1.95 MPa
